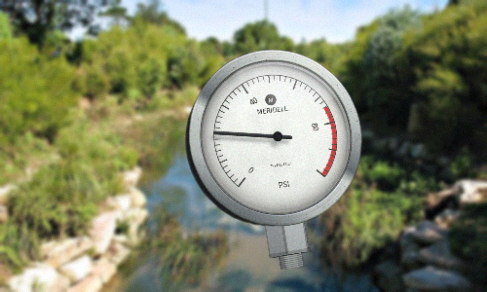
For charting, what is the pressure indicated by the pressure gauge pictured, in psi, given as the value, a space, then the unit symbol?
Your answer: 20 psi
